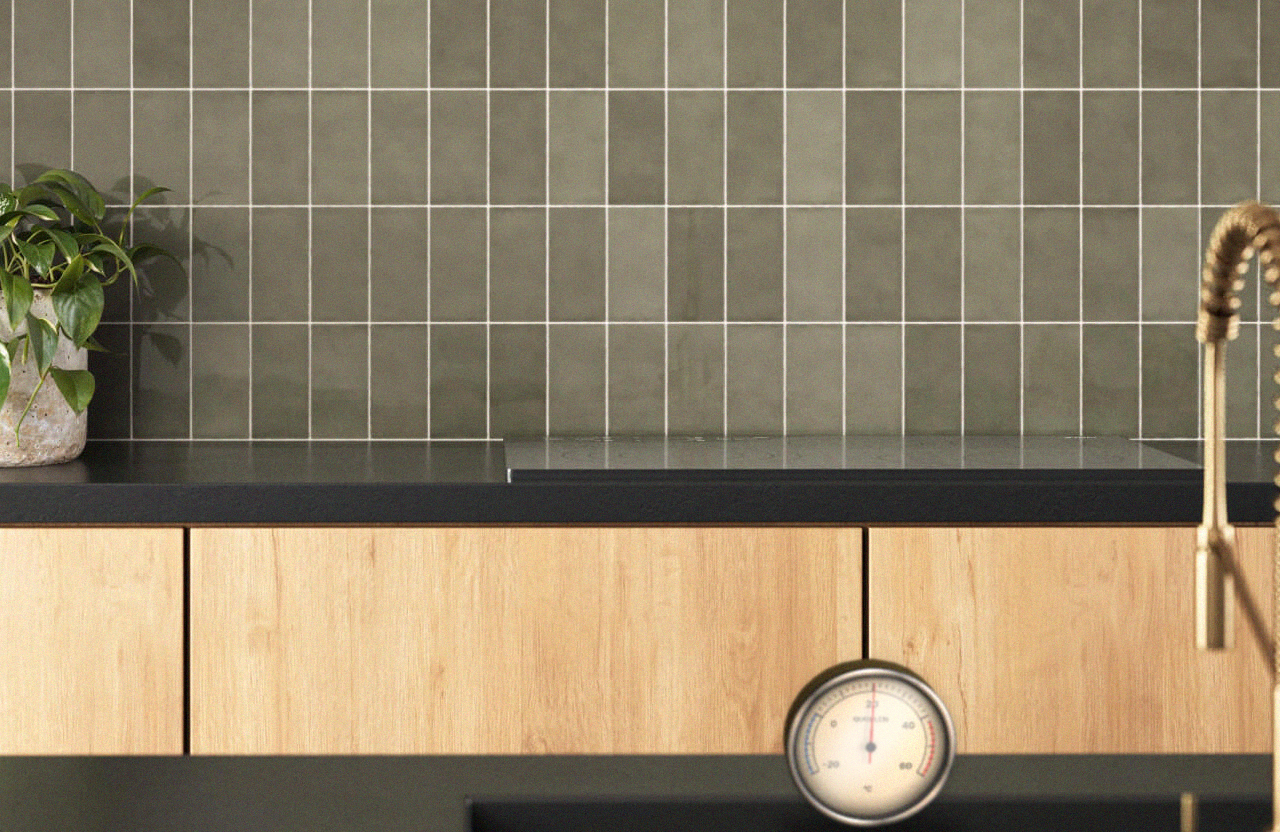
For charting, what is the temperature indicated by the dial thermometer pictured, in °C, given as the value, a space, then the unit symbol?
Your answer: 20 °C
